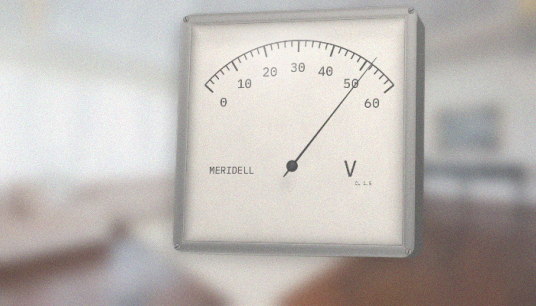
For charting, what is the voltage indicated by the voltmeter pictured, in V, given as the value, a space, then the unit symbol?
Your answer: 52 V
